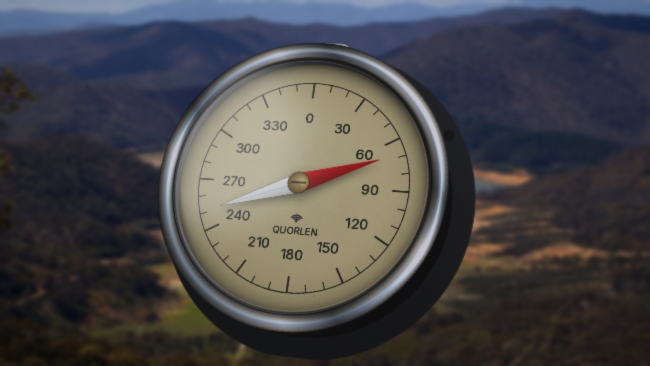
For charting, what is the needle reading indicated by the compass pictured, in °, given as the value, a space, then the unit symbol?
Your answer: 70 °
